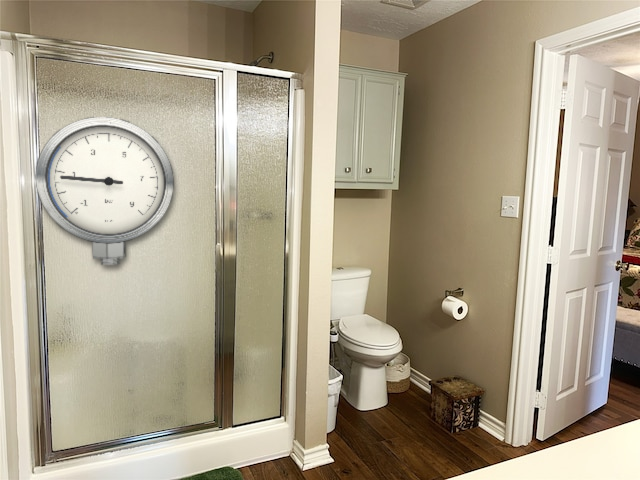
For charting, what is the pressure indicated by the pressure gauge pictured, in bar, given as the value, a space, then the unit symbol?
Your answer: 0.75 bar
